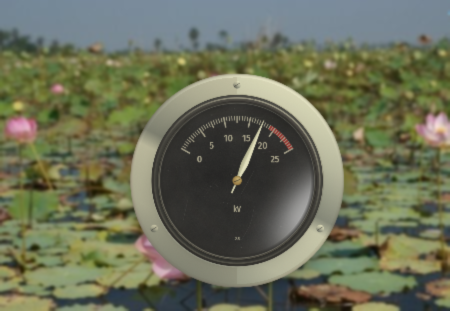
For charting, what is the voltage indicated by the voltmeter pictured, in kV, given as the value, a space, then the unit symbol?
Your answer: 17.5 kV
